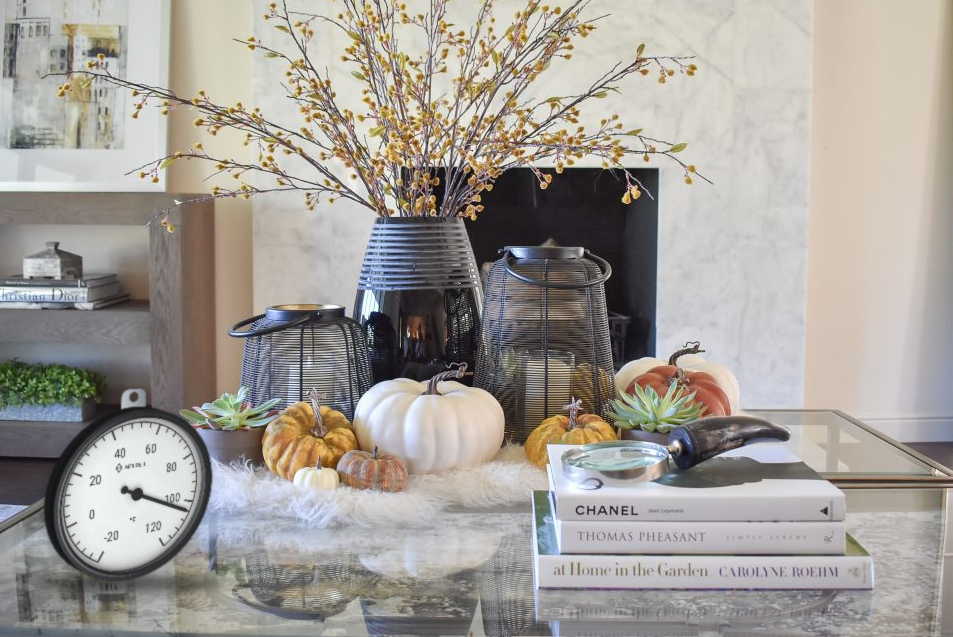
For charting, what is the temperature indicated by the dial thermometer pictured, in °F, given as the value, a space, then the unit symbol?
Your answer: 104 °F
